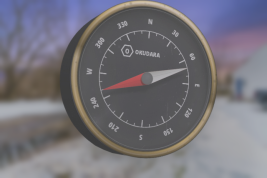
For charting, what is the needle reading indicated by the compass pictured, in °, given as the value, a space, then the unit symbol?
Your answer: 250 °
